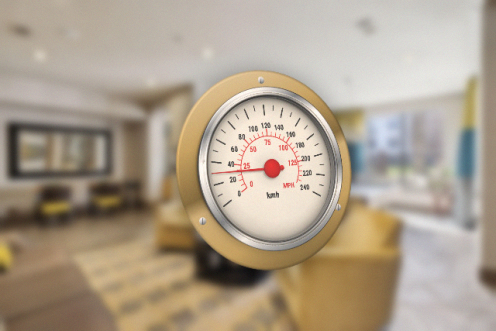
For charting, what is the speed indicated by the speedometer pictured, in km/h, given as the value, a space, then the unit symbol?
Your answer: 30 km/h
